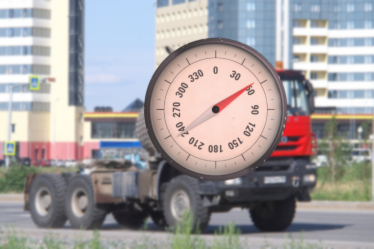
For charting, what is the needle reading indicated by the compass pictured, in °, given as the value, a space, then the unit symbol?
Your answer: 55 °
